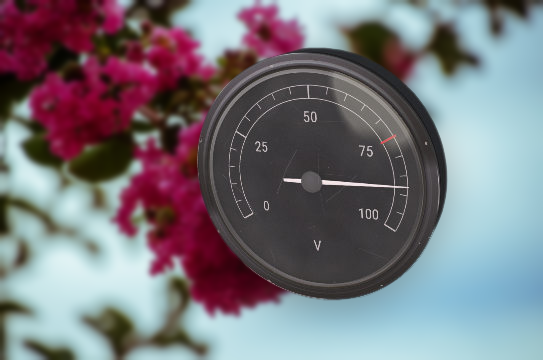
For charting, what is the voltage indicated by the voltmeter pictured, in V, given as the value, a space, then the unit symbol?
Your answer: 87.5 V
